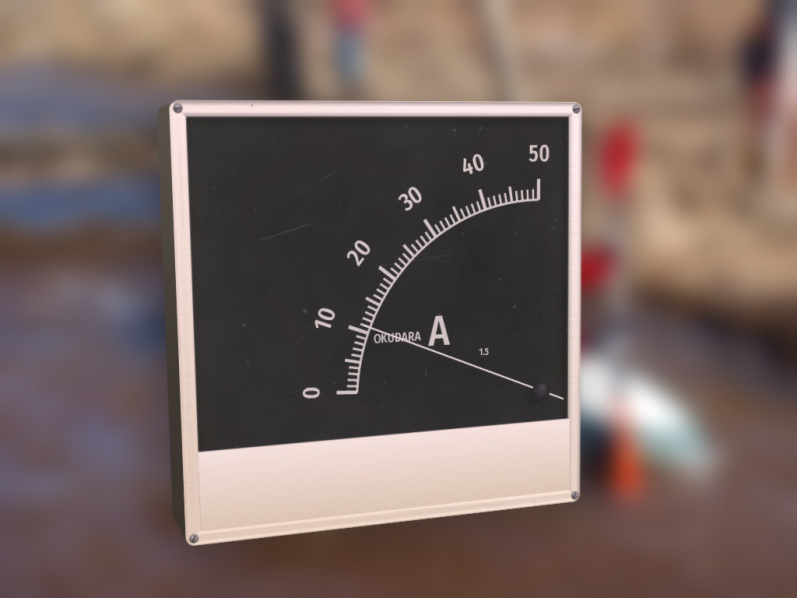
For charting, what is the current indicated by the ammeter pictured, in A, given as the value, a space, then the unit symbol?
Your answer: 11 A
